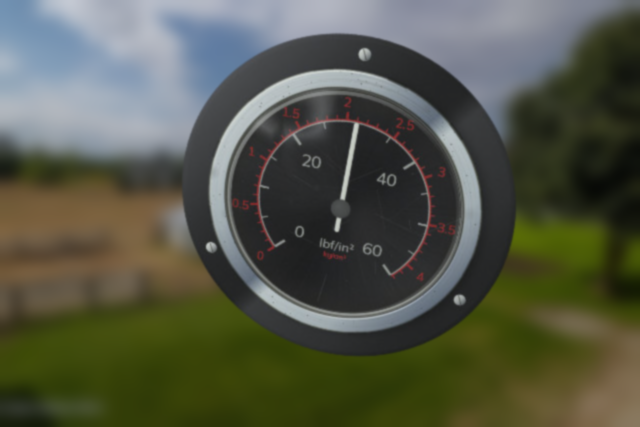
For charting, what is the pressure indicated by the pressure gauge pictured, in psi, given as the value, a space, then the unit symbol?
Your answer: 30 psi
